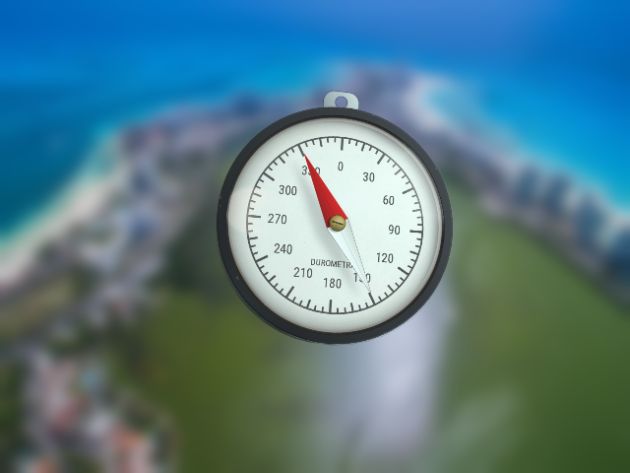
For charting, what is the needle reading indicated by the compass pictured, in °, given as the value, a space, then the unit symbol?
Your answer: 330 °
